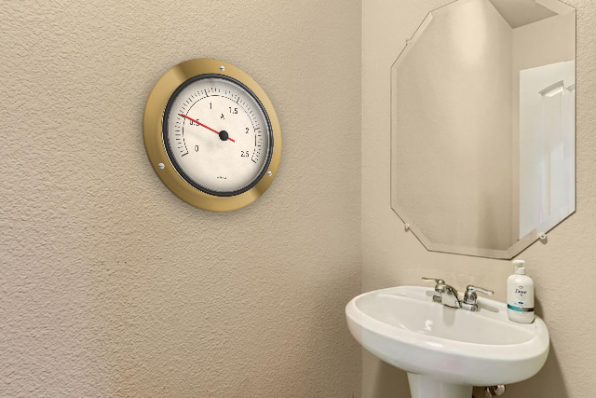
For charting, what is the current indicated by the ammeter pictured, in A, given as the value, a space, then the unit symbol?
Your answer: 0.5 A
